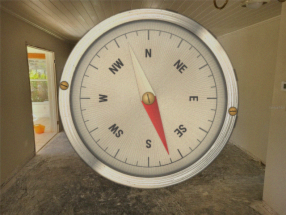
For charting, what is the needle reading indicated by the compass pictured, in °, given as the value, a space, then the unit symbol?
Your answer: 160 °
